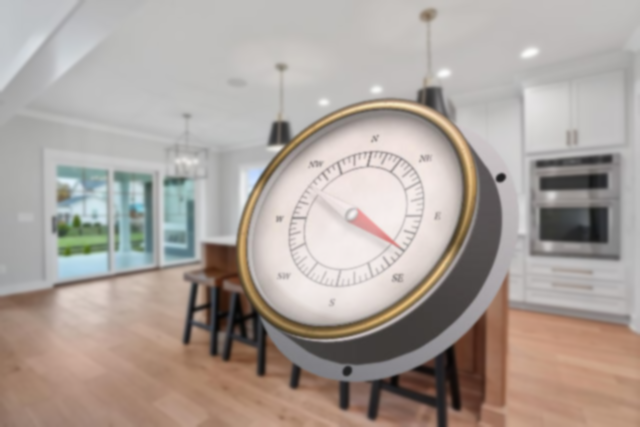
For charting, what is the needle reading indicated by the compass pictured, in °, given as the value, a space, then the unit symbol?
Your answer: 120 °
